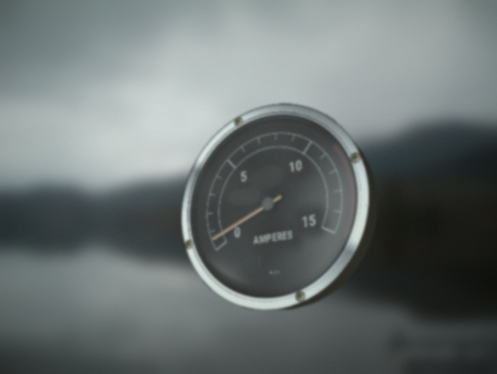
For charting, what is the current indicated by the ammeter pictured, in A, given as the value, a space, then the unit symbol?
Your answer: 0.5 A
